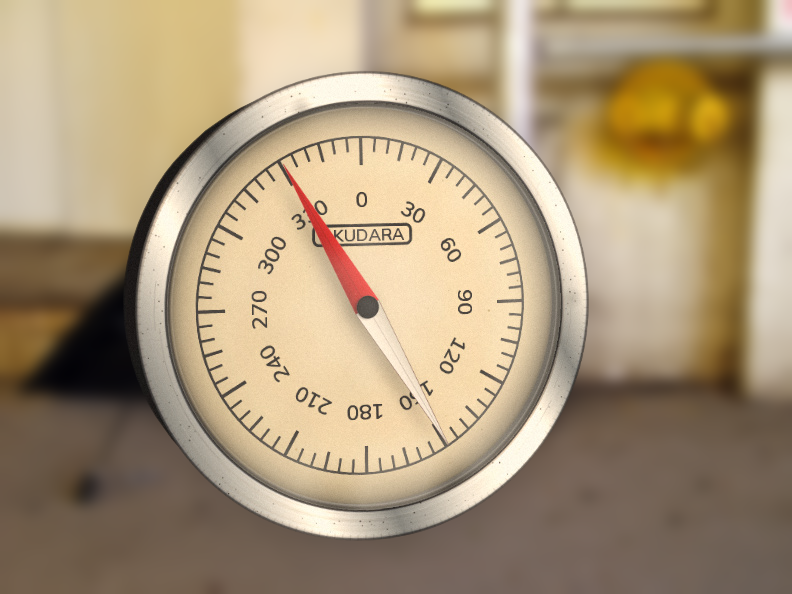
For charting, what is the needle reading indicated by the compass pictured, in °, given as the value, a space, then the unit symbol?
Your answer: 330 °
